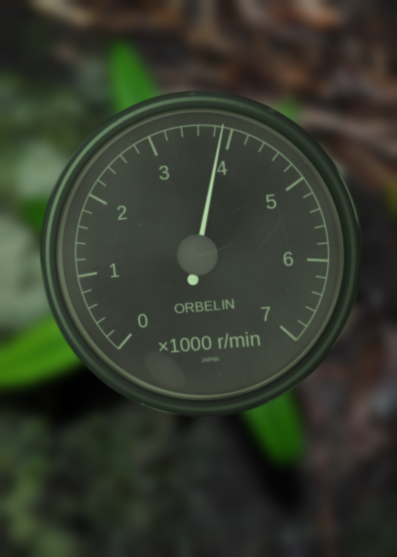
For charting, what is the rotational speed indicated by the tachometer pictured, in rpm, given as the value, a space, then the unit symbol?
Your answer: 3900 rpm
